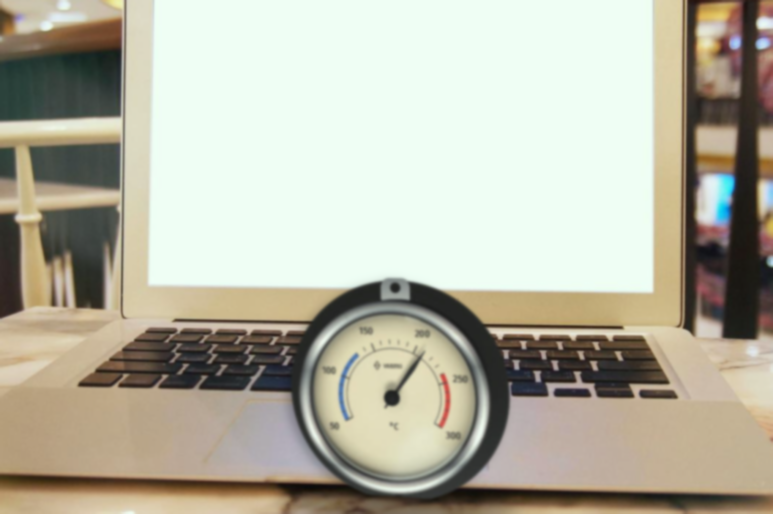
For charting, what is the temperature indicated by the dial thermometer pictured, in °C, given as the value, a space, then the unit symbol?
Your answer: 210 °C
